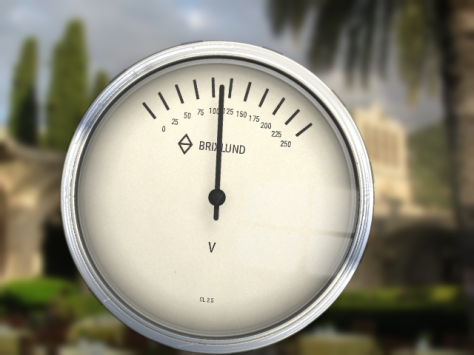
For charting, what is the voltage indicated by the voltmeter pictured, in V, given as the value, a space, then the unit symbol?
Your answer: 112.5 V
